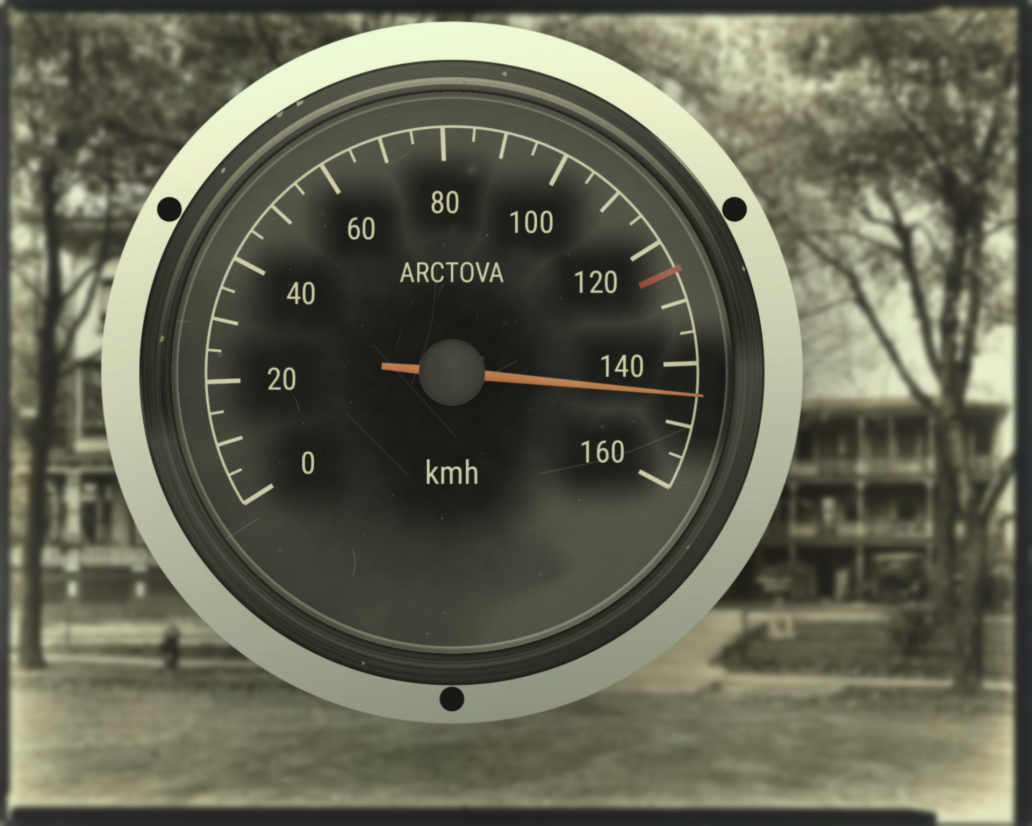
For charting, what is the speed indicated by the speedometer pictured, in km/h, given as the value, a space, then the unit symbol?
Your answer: 145 km/h
